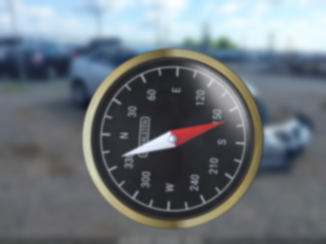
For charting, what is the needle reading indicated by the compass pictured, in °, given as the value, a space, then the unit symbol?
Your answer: 157.5 °
